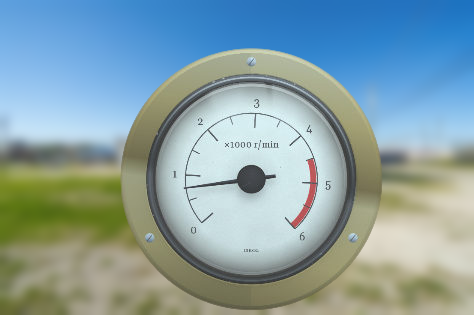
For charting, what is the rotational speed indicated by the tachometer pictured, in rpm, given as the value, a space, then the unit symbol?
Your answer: 750 rpm
